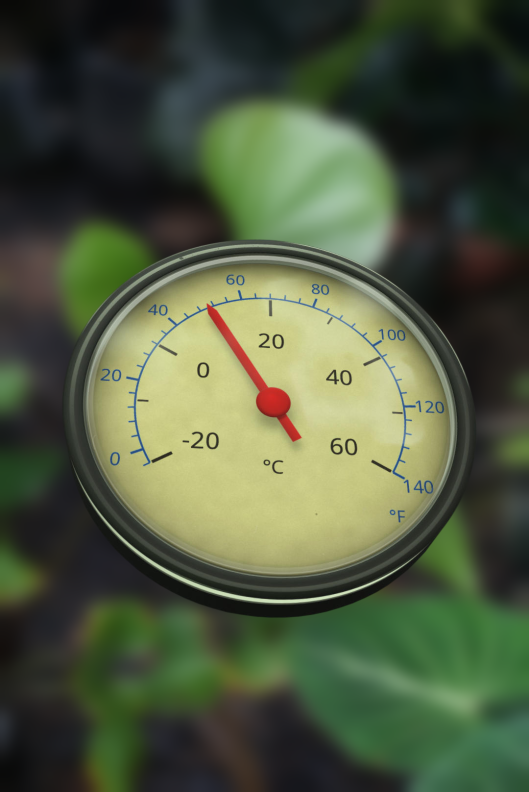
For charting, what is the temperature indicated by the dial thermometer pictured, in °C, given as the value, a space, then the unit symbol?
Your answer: 10 °C
